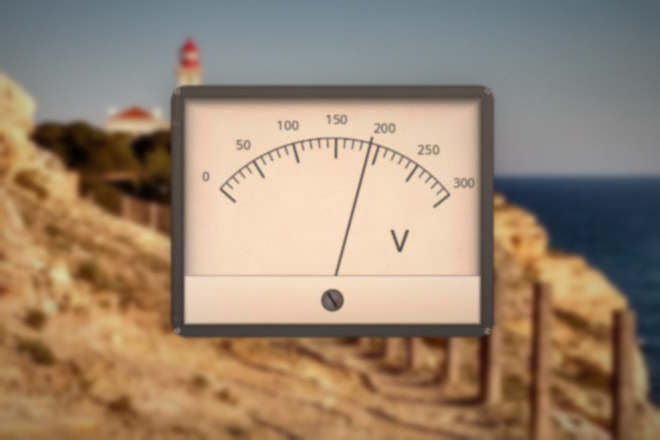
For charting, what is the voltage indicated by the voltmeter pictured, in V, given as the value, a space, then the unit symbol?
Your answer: 190 V
